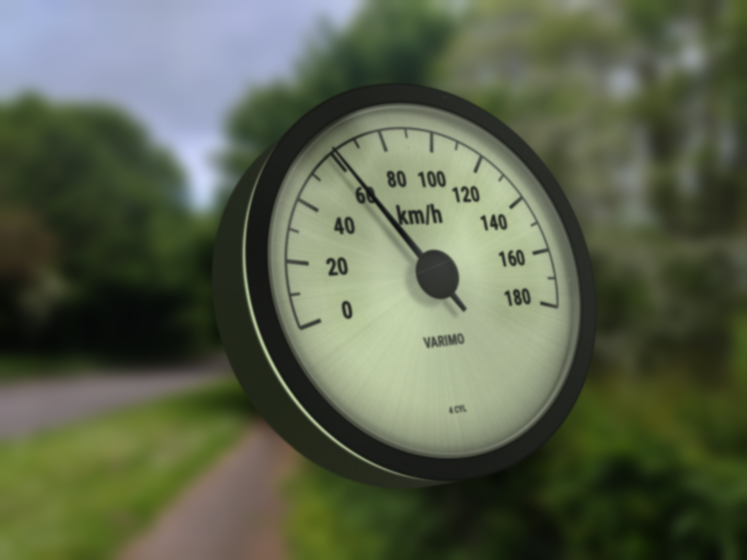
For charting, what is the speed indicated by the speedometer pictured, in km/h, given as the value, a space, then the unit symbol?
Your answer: 60 km/h
